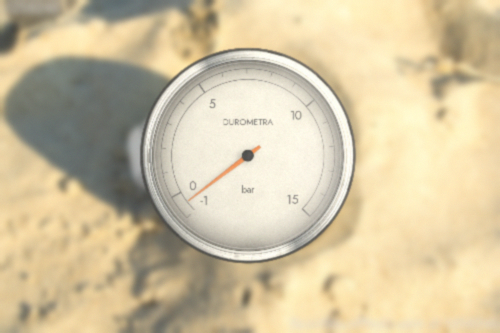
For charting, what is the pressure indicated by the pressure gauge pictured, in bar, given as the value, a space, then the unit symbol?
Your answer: -0.5 bar
